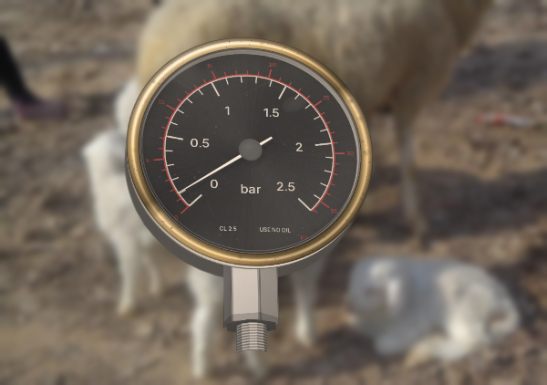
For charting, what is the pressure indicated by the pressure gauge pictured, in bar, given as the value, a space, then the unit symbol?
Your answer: 0.1 bar
